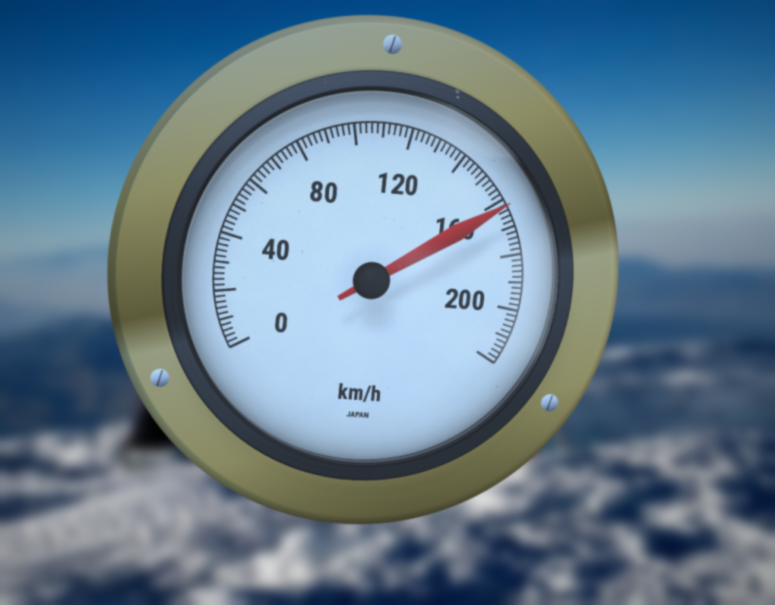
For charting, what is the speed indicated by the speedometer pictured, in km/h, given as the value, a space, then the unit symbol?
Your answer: 162 km/h
